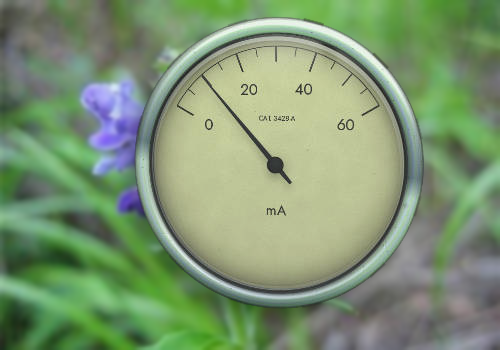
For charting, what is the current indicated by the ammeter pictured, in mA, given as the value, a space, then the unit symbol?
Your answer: 10 mA
